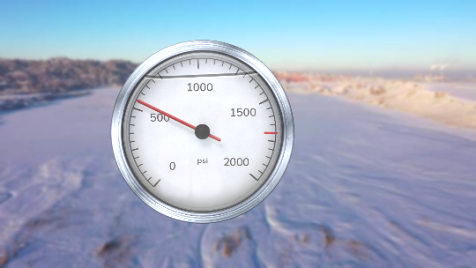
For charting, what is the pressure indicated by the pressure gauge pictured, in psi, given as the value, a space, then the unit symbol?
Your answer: 550 psi
